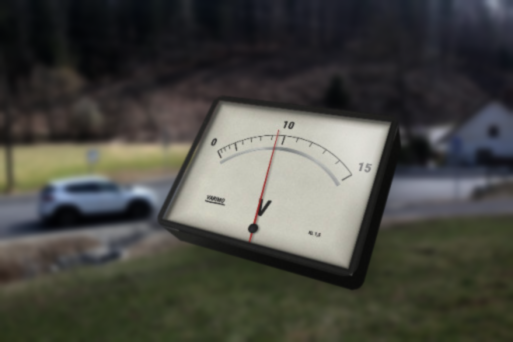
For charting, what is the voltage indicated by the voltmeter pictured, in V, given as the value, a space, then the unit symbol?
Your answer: 9.5 V
